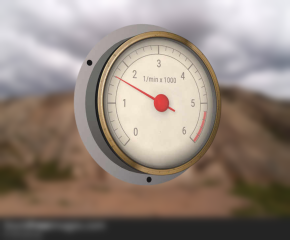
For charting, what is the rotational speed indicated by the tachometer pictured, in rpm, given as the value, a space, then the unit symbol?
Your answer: 1600 rpm
